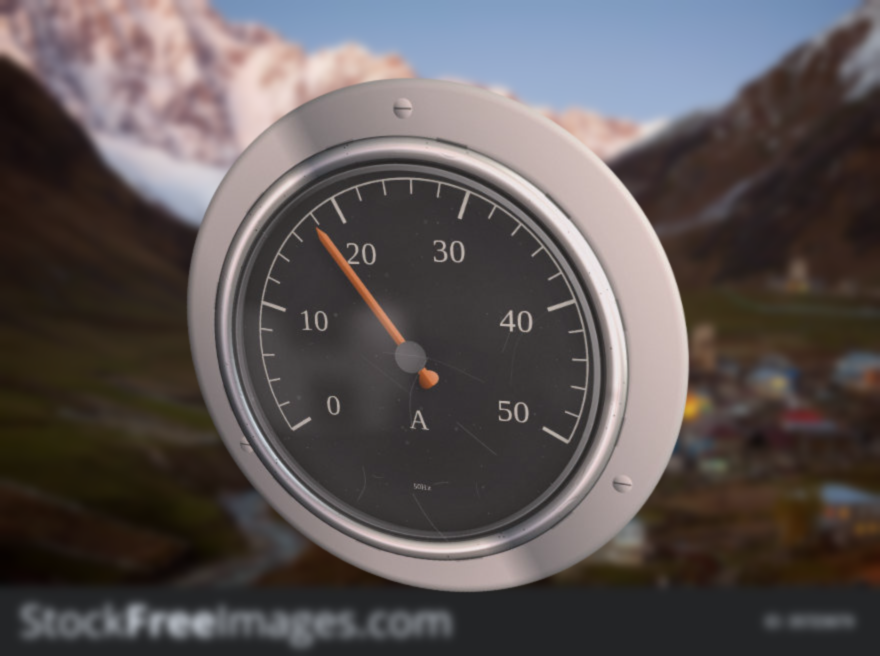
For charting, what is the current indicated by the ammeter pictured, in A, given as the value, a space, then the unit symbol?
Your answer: 18 A
